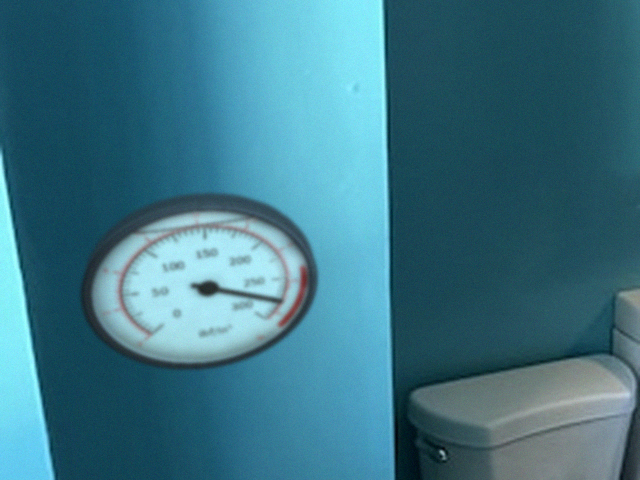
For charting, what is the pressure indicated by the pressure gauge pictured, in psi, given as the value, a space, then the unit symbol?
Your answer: 275 psi
